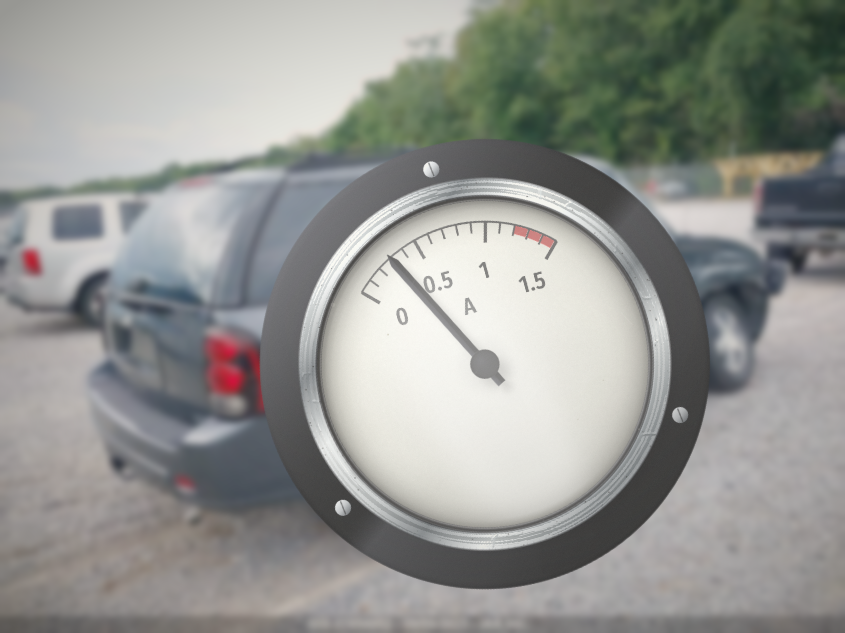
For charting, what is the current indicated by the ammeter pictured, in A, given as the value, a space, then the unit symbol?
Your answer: 0.3 A
